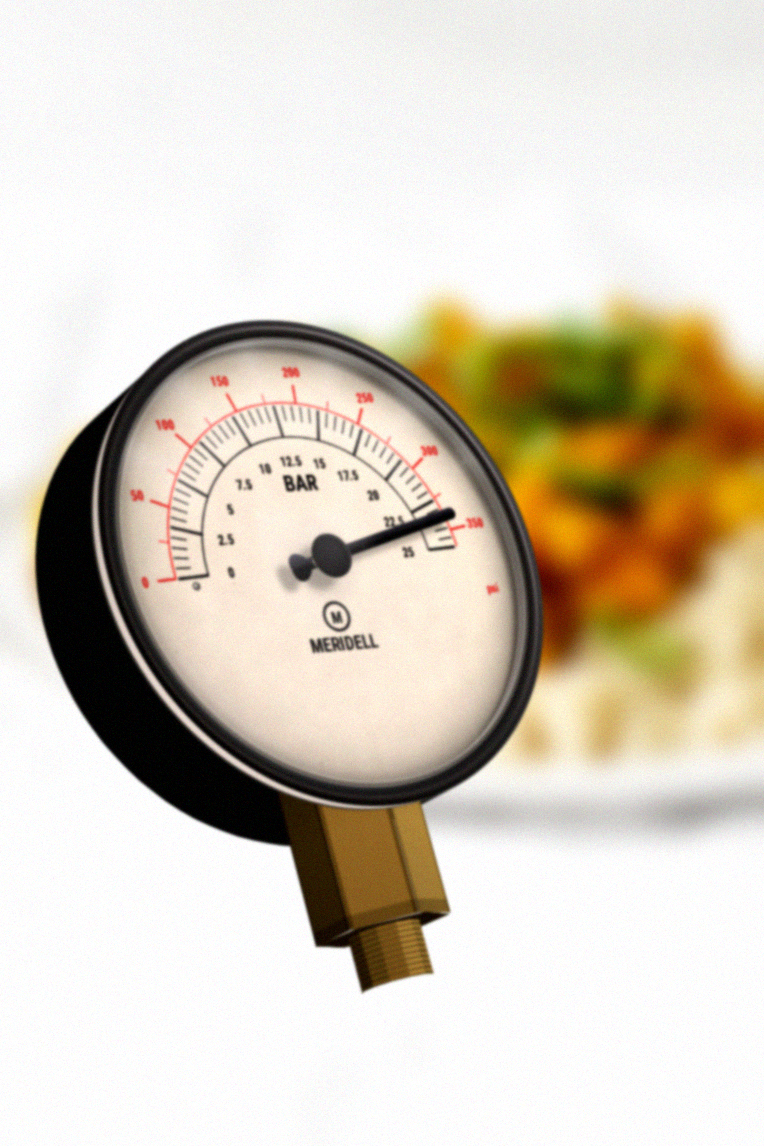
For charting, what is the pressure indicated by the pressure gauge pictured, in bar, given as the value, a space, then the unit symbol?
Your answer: 23.5 bar
